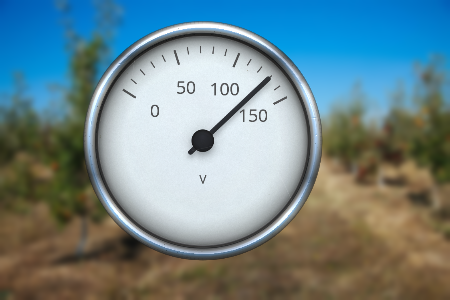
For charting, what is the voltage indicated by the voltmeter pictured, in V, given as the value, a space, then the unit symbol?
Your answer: 130 V
